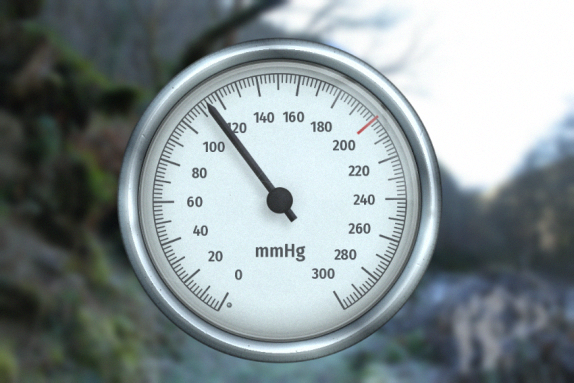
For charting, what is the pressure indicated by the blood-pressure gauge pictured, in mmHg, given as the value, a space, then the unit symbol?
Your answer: 114 mmHg
